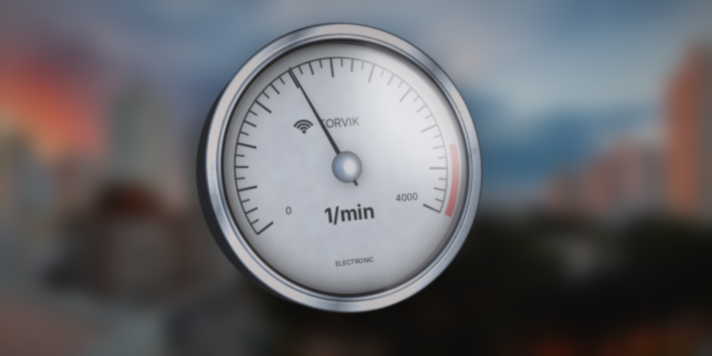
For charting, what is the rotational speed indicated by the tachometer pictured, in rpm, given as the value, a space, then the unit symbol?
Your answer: 1600 rpm
